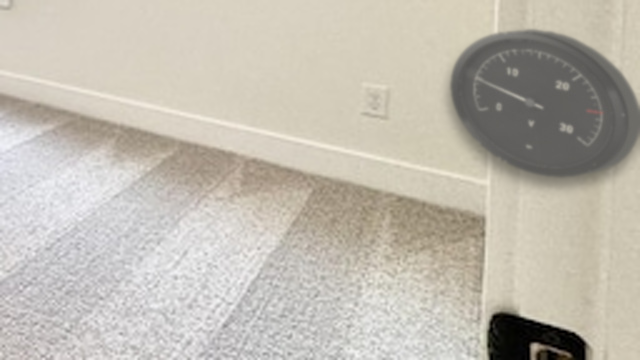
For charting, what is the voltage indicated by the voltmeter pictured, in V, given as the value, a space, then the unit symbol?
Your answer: 5 V
